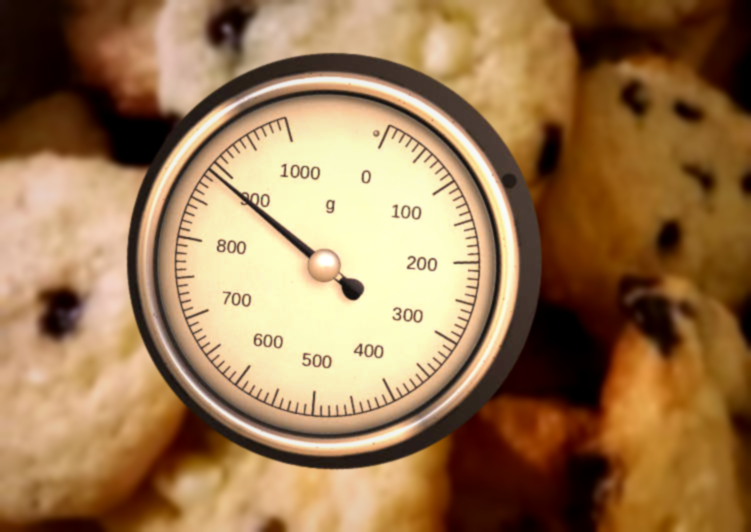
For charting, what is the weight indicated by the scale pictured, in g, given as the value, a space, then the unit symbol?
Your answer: 890 g
